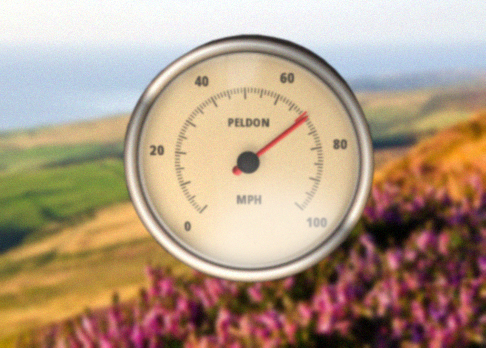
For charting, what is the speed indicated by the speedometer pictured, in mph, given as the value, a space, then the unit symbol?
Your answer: 70 mph
